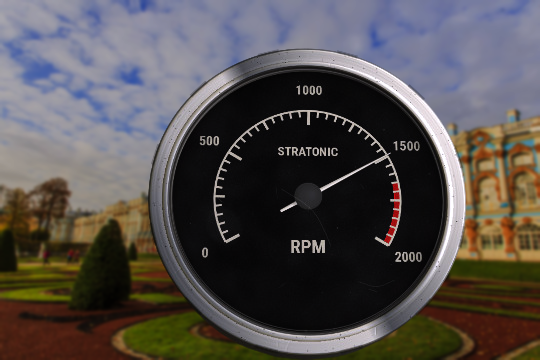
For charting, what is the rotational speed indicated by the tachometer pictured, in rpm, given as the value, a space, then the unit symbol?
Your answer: 1500 rpm
